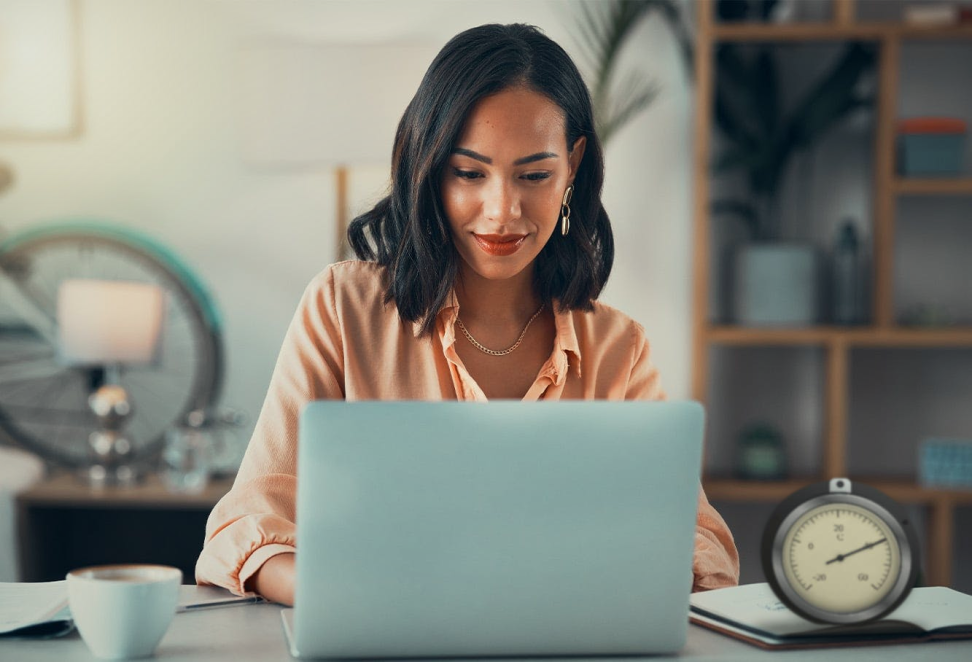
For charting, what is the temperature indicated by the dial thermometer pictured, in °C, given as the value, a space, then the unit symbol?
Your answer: 40 °C
